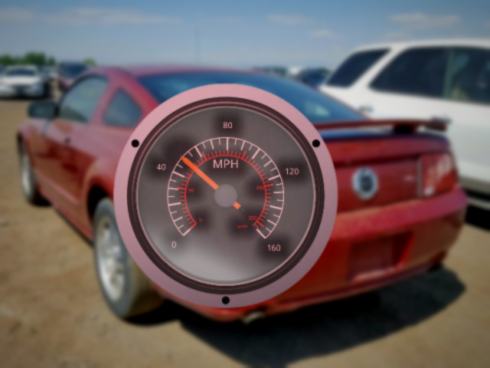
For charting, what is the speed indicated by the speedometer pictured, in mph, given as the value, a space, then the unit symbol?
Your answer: 50 mph
